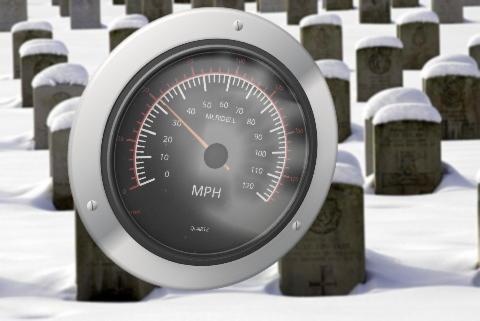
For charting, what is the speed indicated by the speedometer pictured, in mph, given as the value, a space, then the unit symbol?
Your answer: 32 mph
